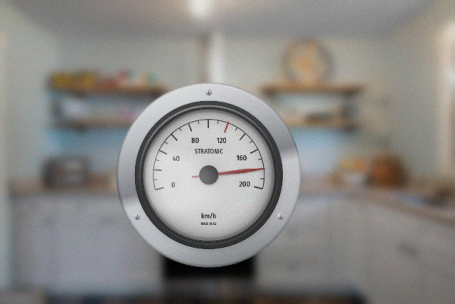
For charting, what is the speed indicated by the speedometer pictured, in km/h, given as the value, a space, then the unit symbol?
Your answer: 180 km/h
